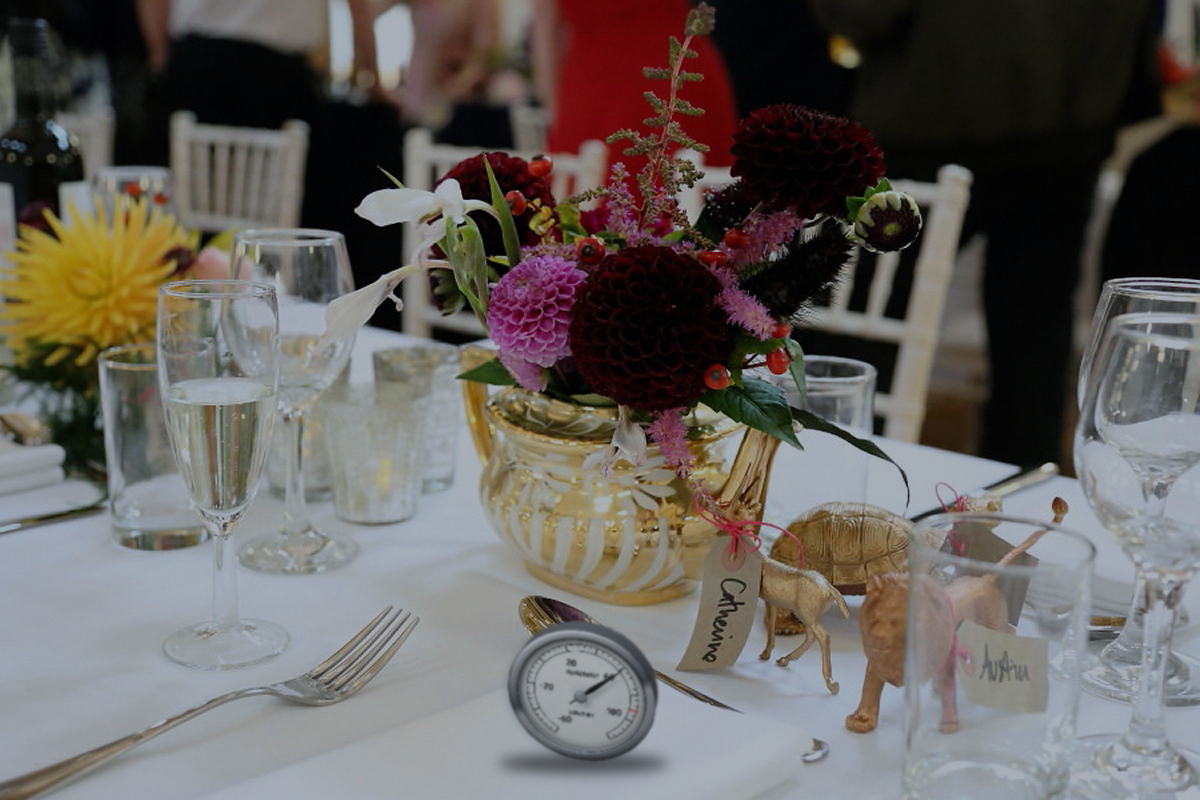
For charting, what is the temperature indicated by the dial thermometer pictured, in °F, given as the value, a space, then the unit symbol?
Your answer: 60 °F
